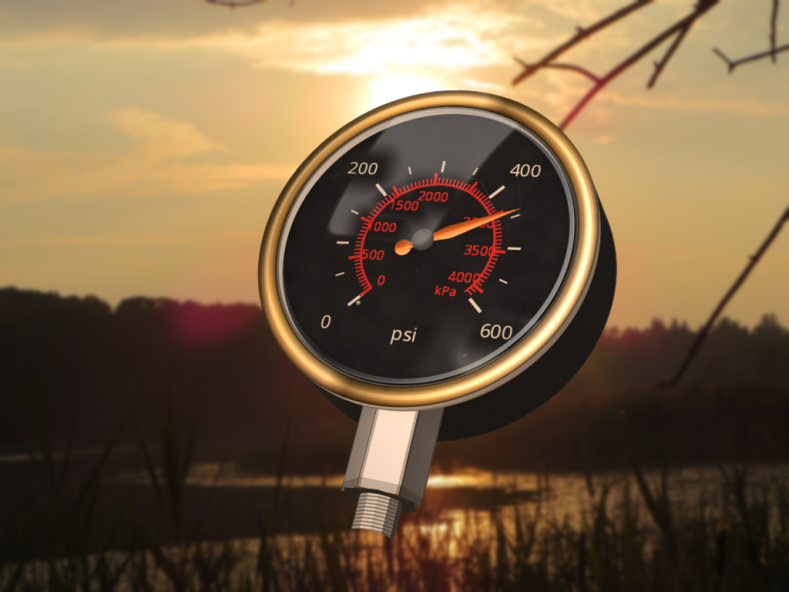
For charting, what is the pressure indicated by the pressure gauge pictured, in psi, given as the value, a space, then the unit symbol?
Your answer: 450 psi
